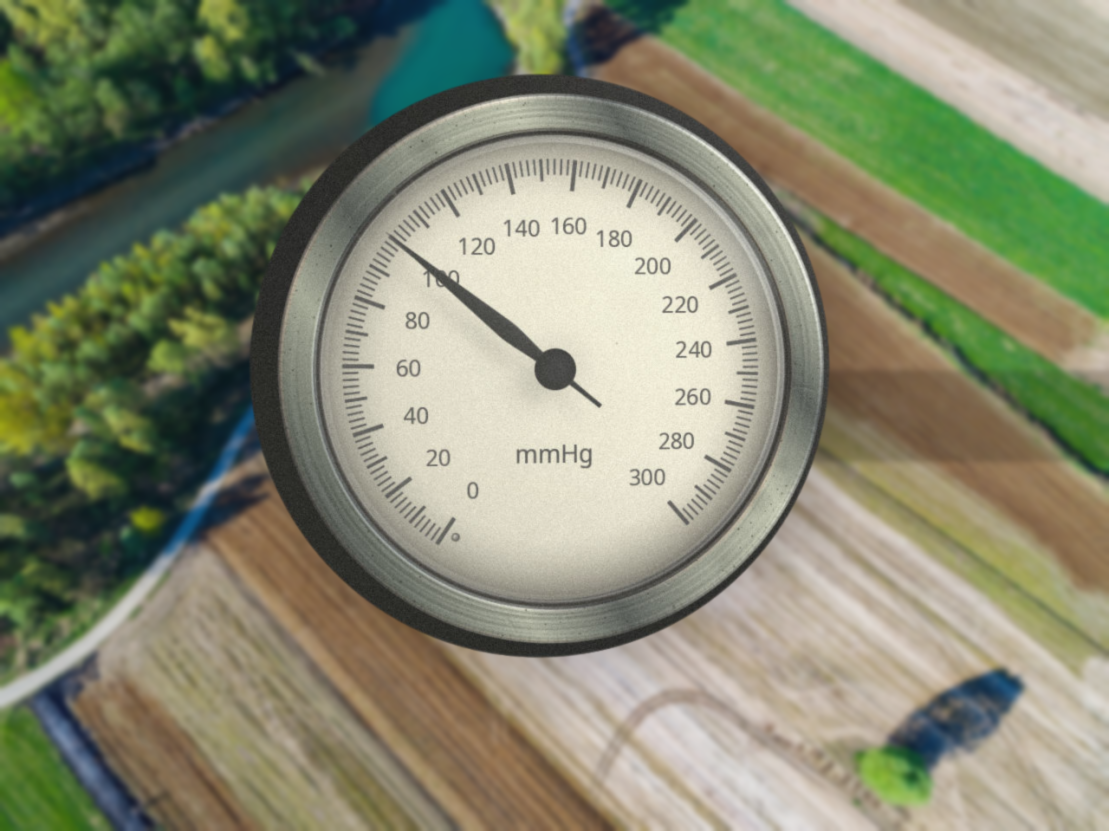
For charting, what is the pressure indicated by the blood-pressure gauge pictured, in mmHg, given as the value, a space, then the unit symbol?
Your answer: 100 mmHg
